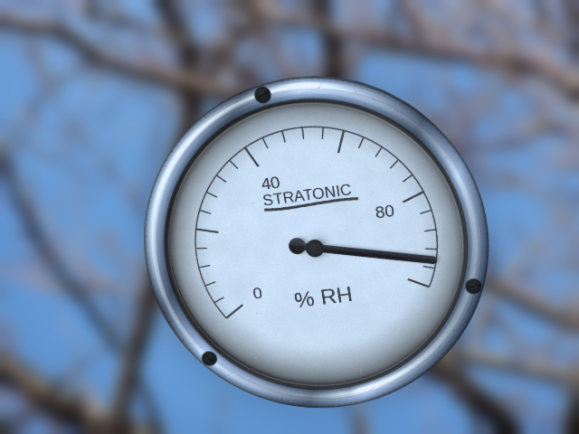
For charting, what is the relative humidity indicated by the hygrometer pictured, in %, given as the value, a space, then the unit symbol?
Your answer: 94 %
